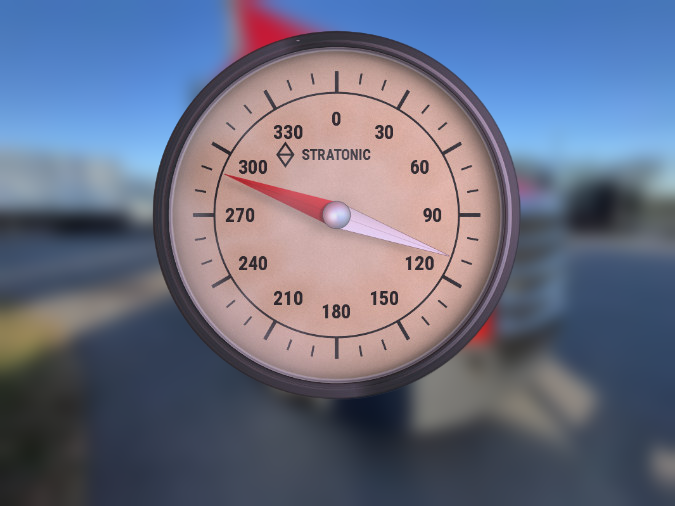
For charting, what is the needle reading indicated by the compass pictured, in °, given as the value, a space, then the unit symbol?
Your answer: 290 °
